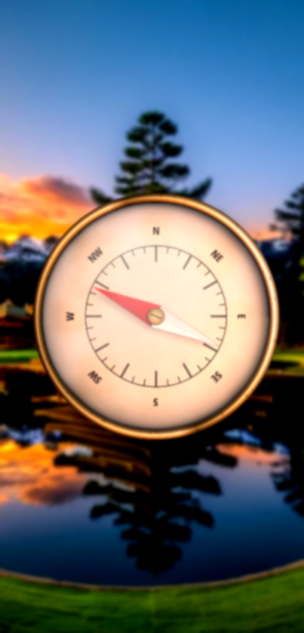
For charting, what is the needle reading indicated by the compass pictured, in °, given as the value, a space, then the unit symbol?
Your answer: 295 °
